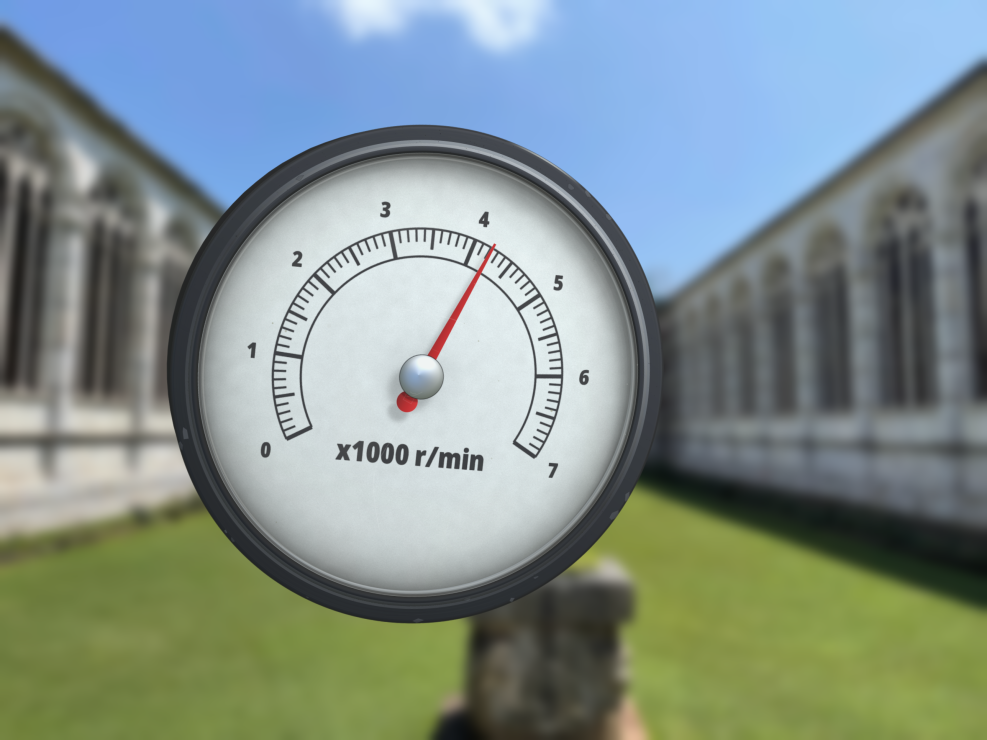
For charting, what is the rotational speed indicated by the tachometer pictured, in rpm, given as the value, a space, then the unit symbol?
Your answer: 4200 rpm
